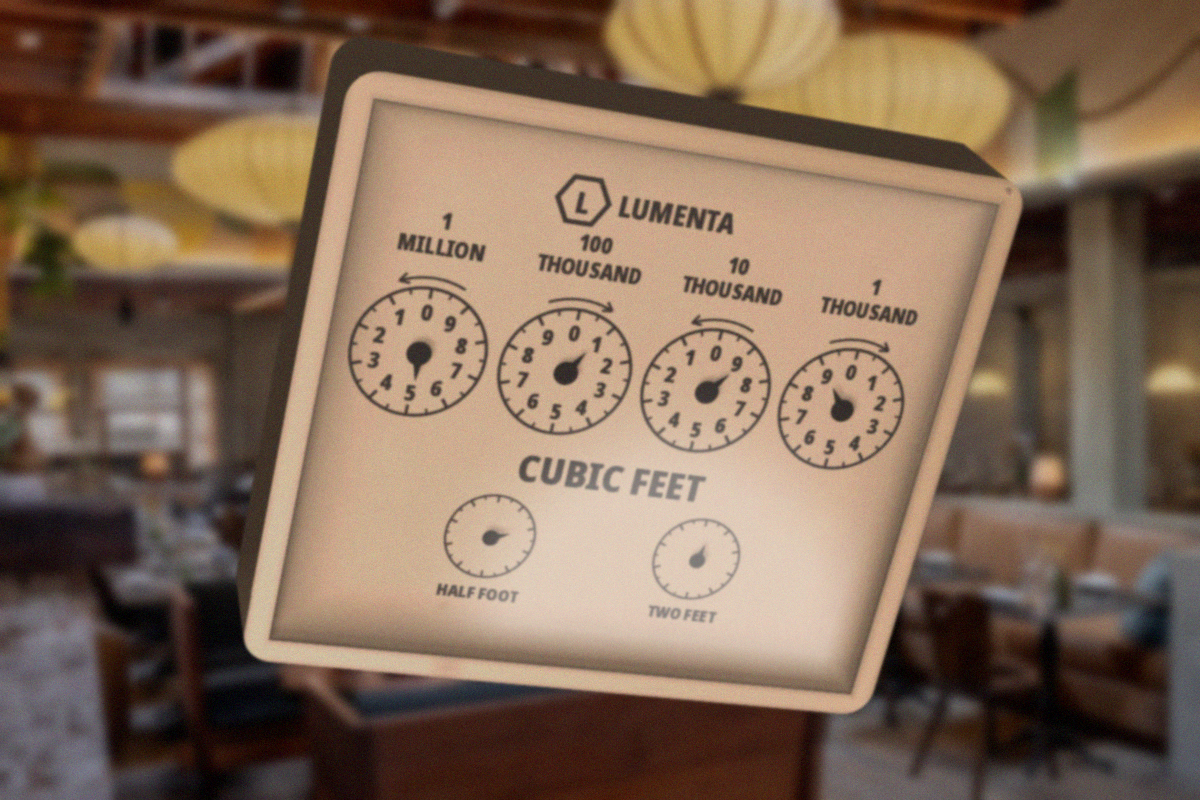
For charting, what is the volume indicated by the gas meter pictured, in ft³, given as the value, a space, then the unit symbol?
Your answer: 508900 ft³
